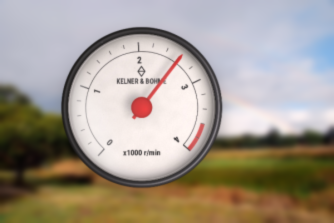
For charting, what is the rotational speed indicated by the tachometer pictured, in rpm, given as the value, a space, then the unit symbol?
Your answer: 2600 rpm
